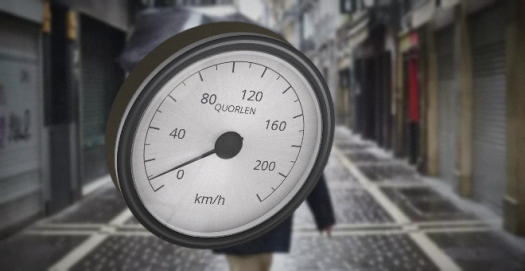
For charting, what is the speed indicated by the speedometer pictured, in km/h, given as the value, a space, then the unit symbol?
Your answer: 10 km/h
